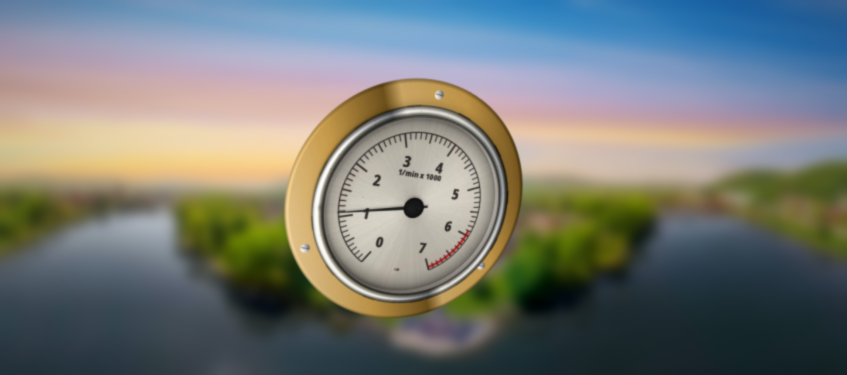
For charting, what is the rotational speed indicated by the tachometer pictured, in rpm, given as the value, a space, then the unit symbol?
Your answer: 1100 rpm
